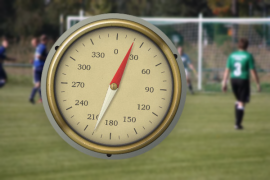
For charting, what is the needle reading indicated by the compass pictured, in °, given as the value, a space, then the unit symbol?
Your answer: 20 °
